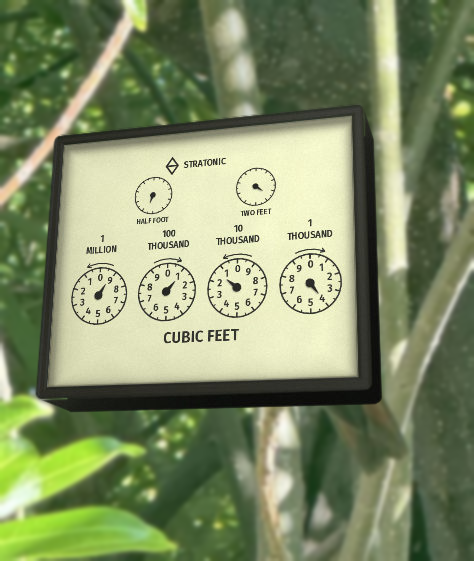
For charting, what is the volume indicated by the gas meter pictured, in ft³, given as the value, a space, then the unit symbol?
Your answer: 911400 ft³
